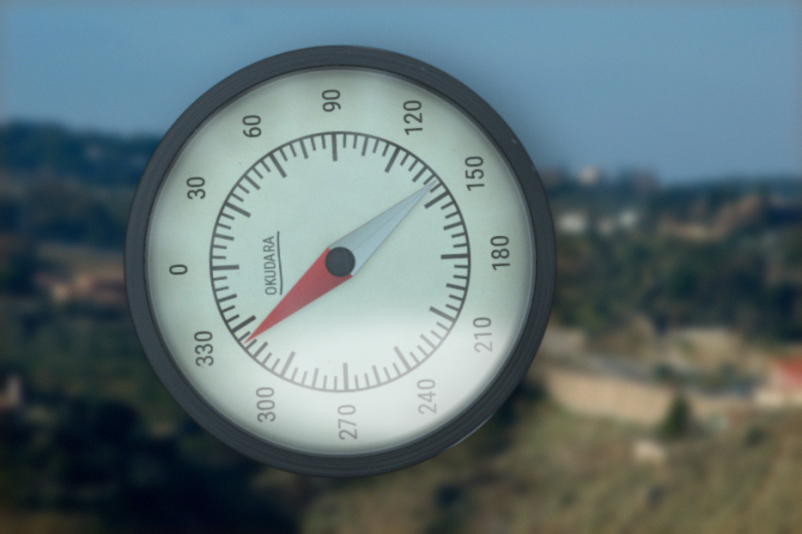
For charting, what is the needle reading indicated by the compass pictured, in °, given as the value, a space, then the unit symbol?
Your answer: 322.5 °
